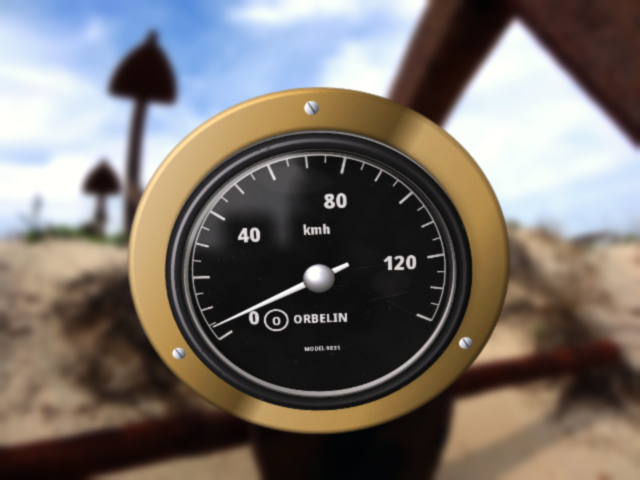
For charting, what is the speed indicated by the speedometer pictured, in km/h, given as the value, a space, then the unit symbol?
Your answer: 5 km/h
